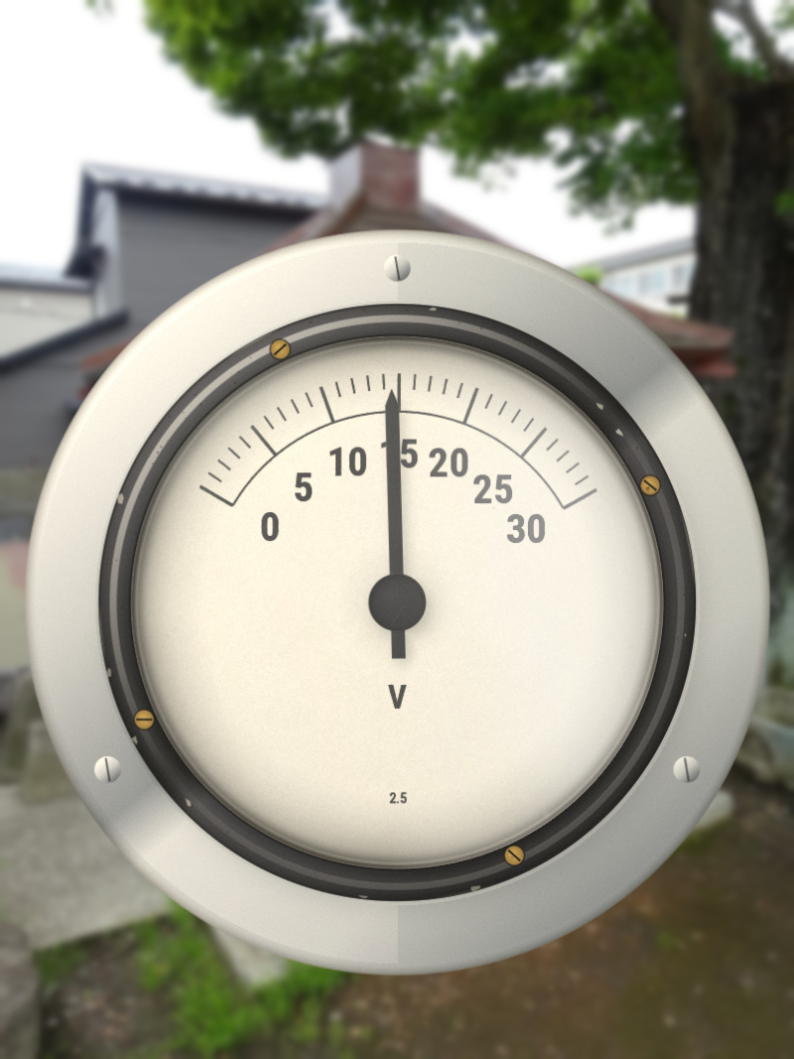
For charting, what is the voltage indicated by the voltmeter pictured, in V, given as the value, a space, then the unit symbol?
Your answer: 14.5 V
